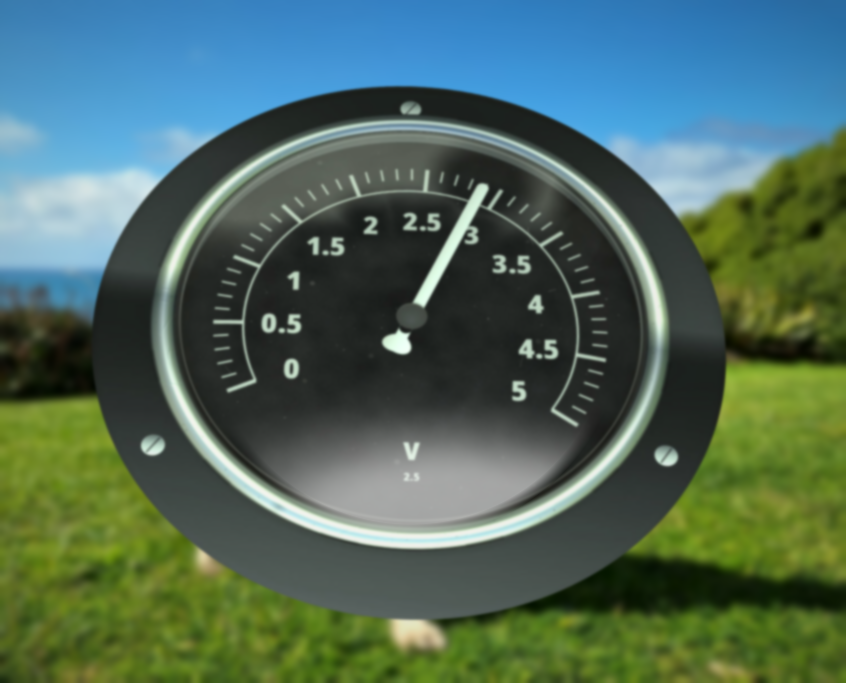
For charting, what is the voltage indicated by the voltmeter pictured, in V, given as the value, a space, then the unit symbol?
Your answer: 2.9 V
